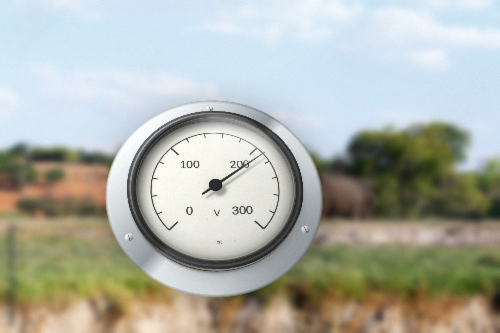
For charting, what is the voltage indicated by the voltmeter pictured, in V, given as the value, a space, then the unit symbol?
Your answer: 210 V
